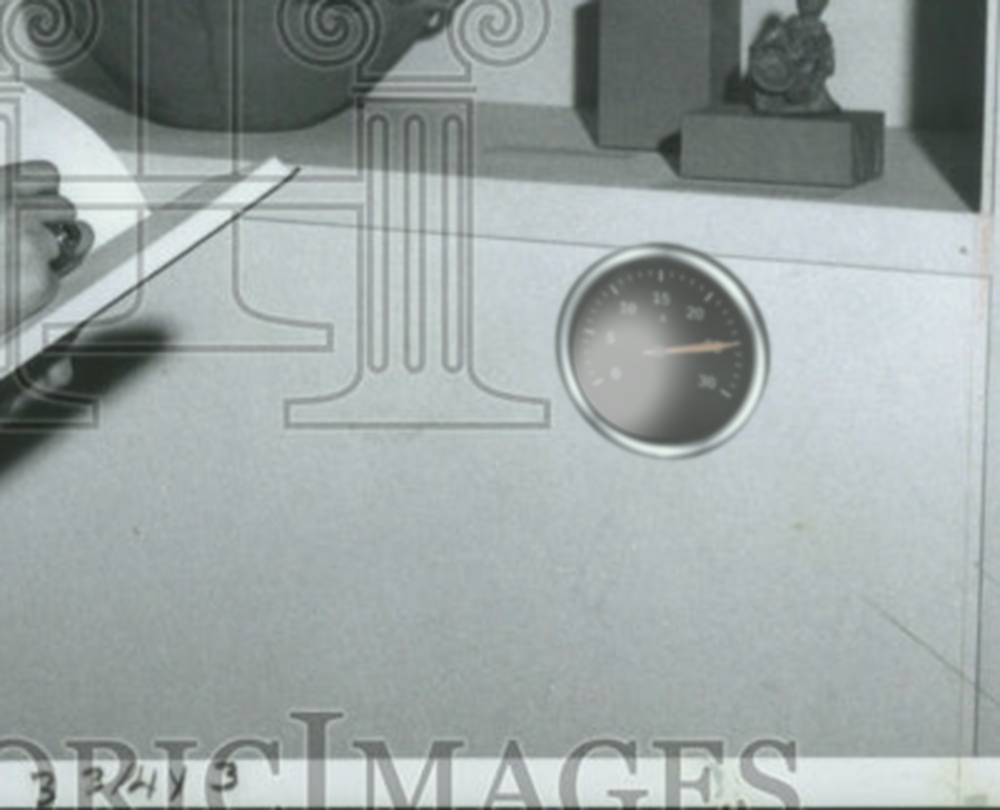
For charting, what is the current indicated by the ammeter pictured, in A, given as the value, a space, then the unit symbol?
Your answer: 25 A
